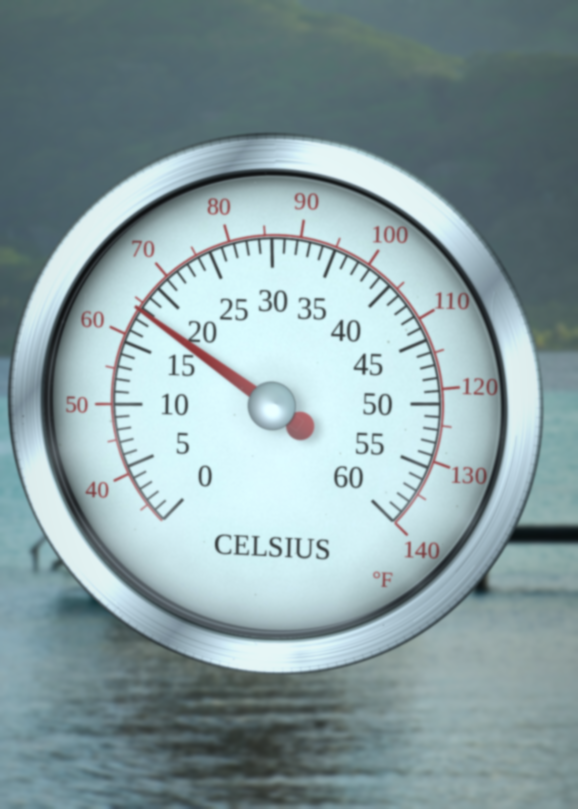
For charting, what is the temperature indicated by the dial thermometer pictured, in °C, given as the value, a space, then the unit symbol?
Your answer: 18 °C
